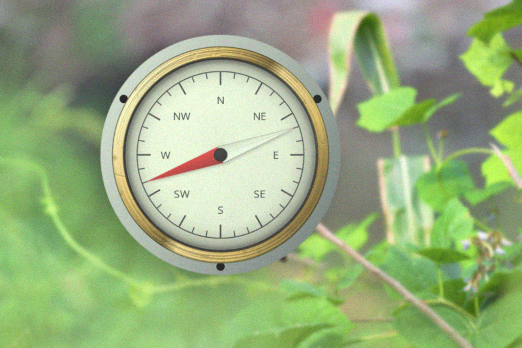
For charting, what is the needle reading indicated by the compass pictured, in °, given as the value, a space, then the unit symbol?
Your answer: 250 °
